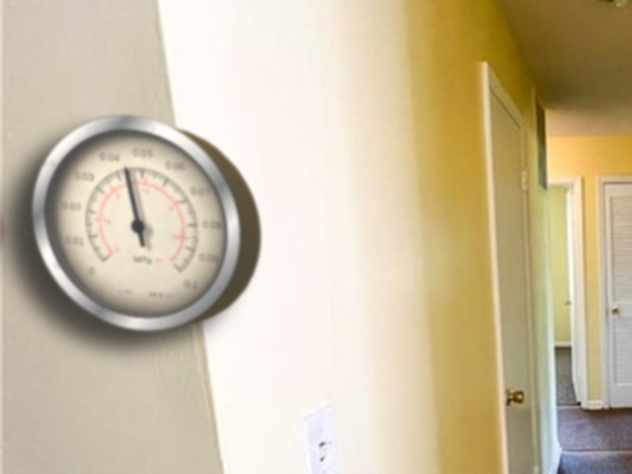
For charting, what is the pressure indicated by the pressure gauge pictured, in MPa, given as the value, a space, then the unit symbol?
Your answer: 0.045 MPa
